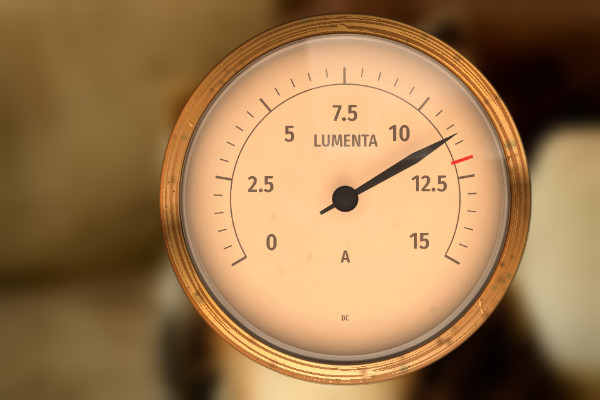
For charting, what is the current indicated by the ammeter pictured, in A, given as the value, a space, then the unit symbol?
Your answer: 11.25 A
